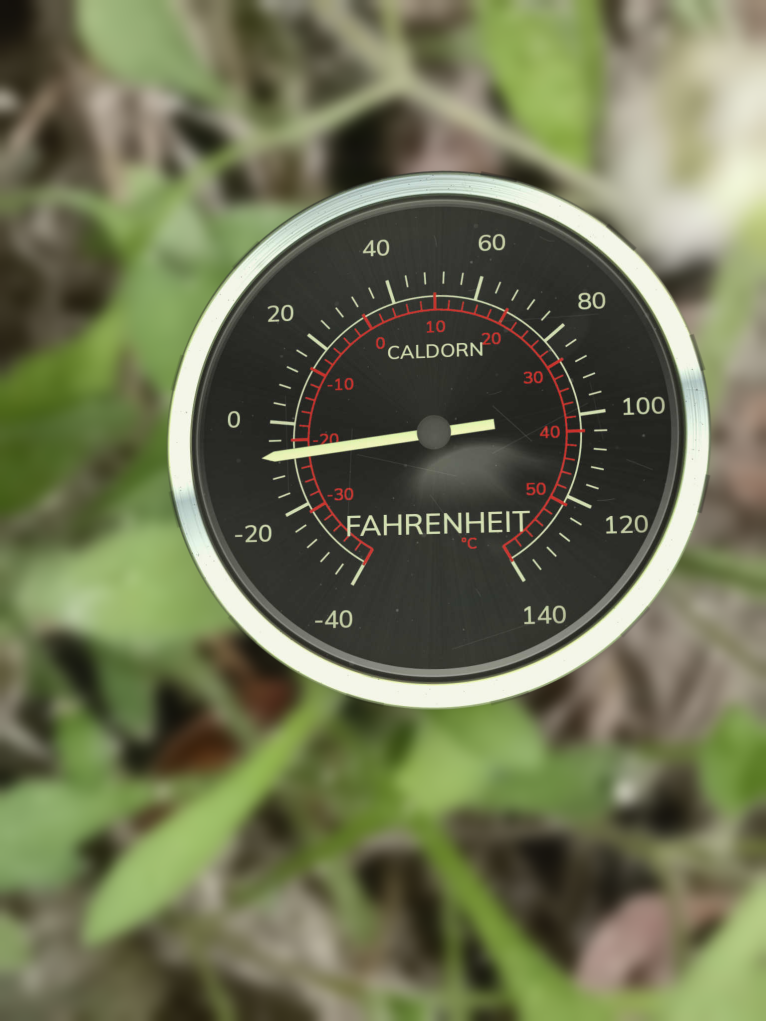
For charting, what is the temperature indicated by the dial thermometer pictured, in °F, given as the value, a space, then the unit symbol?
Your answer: -8 °F
